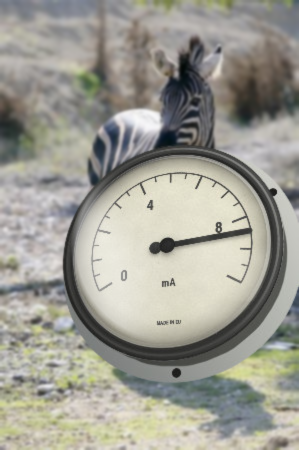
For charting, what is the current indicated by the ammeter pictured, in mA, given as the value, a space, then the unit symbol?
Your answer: 8.5 mA
